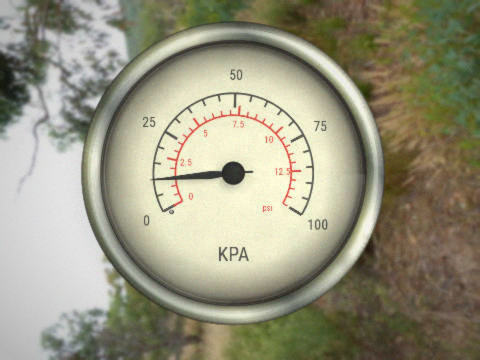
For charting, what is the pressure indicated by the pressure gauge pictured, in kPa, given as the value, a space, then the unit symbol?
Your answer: 10 kPa
